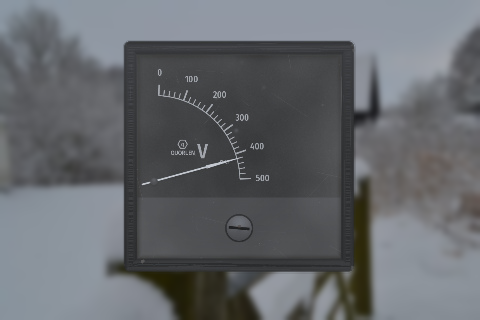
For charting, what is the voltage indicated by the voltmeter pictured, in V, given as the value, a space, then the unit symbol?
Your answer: 420 V
